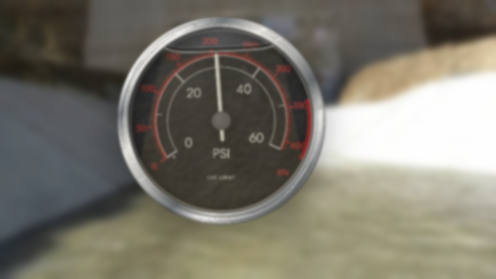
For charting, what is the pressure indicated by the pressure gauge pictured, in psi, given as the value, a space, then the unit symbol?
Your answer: 30 psi
